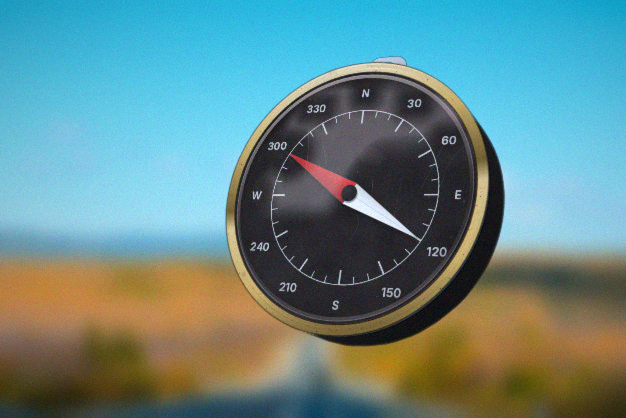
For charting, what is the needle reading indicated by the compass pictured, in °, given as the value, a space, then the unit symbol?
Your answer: 300 °
